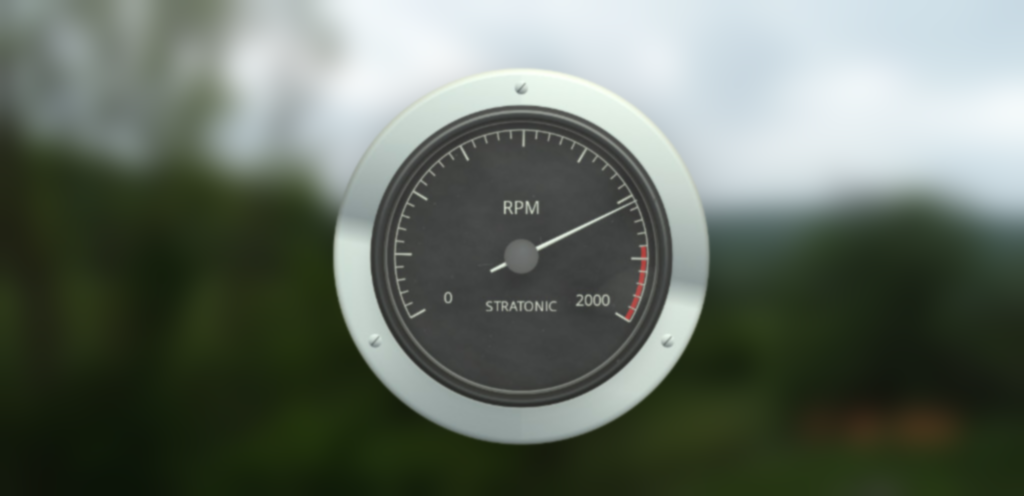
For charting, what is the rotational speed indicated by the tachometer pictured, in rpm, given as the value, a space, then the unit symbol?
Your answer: 1525 rpm
